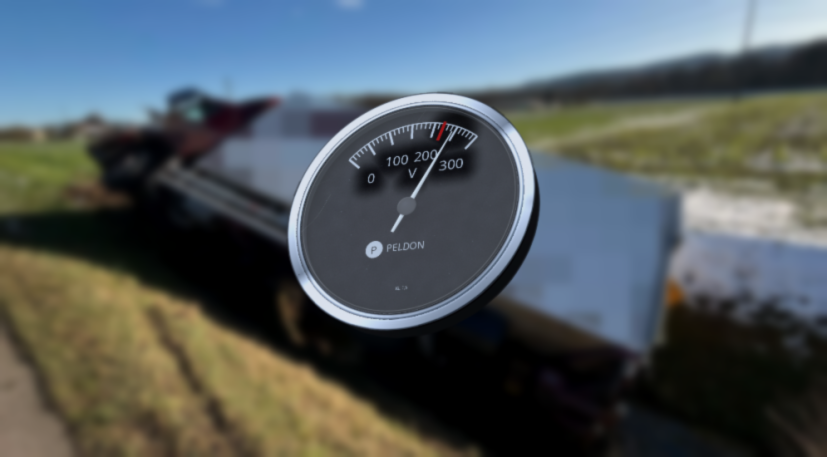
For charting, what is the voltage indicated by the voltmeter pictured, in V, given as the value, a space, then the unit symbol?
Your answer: 250 V
